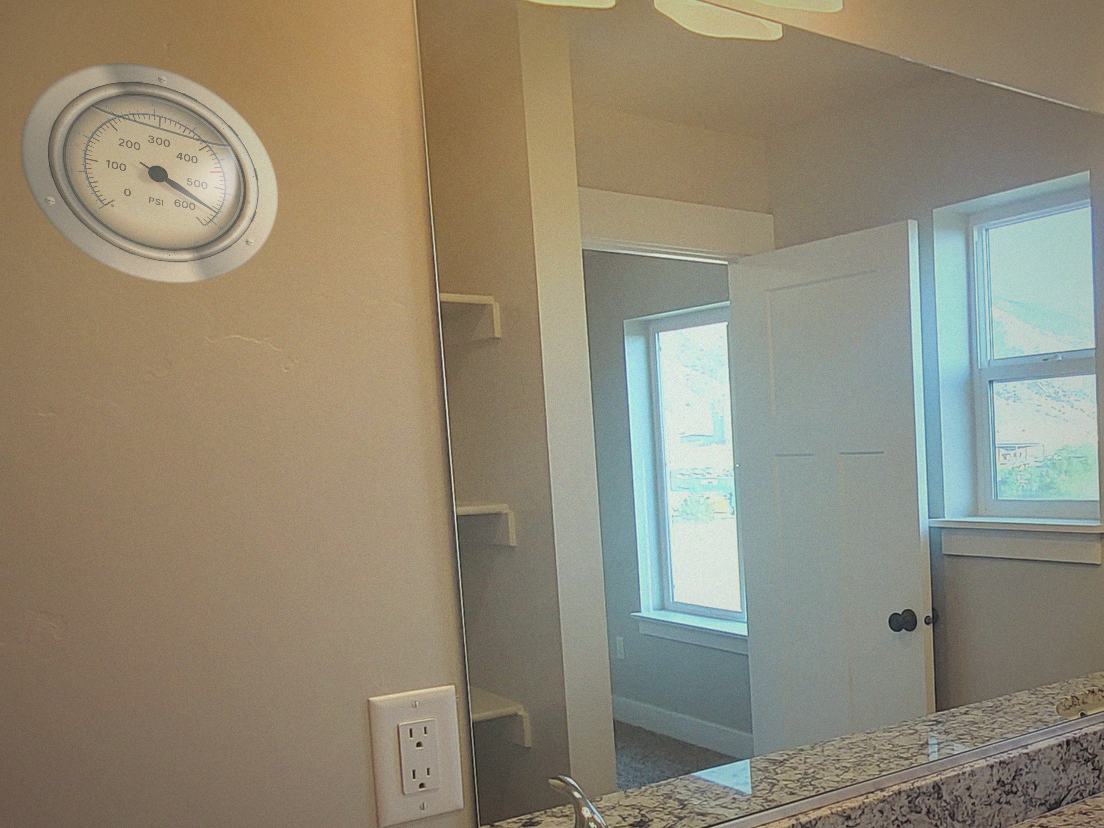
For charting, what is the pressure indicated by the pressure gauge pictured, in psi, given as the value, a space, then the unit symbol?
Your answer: 560 psi
